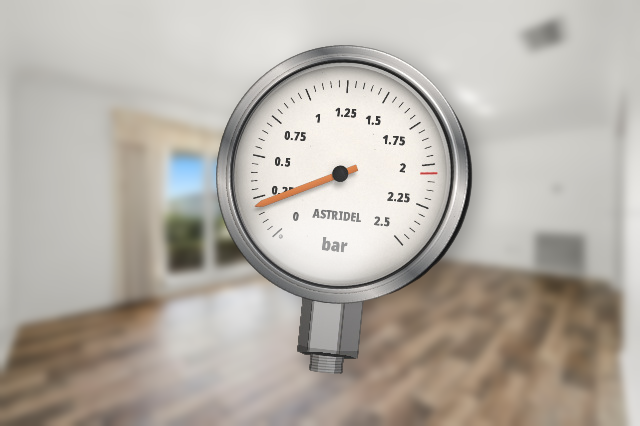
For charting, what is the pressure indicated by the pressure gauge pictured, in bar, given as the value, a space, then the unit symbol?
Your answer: 0.2 bar
